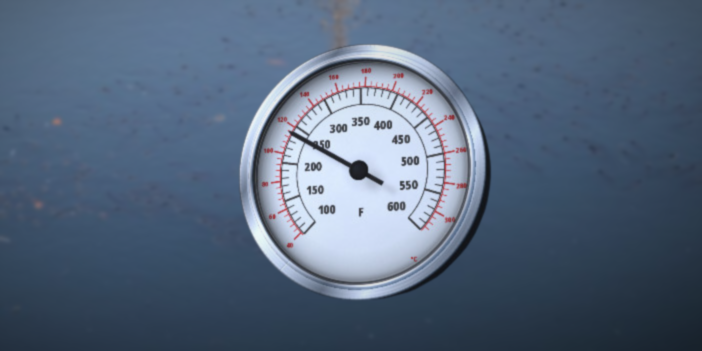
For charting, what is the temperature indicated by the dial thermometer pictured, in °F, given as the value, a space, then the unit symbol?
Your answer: 240 °F
